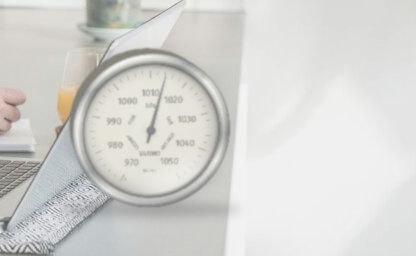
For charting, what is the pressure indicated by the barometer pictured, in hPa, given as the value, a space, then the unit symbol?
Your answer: 1014 hPa
